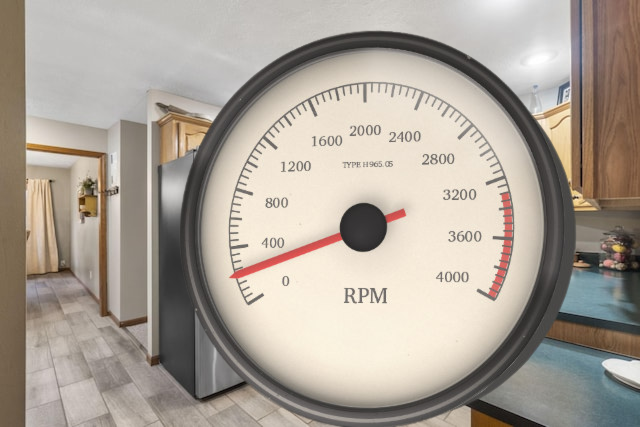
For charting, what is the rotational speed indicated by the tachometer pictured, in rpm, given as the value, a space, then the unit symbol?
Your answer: 200 rpm
